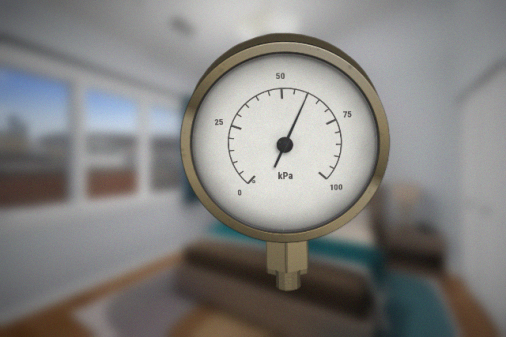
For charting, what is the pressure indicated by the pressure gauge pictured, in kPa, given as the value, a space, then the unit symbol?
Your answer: 60 kPa
